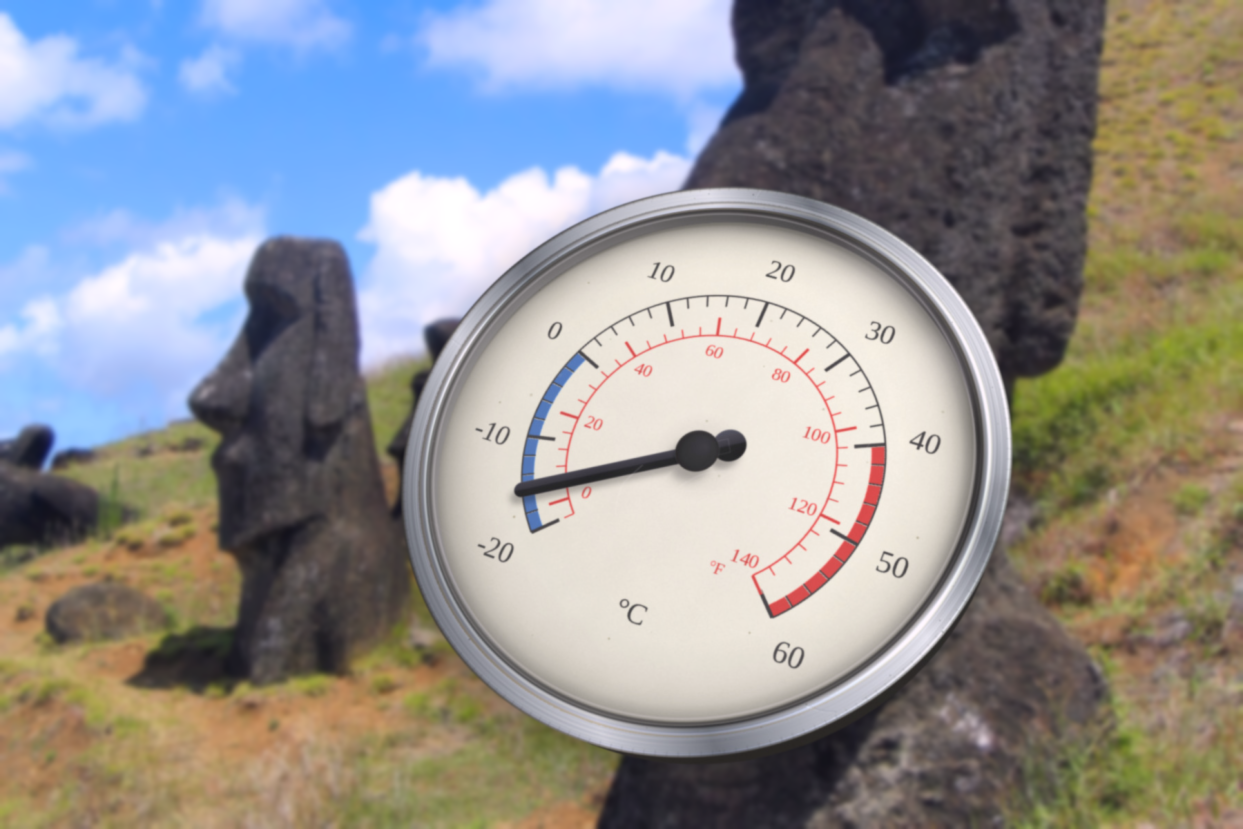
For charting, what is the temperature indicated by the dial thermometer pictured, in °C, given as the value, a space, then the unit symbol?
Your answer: -16 °C
